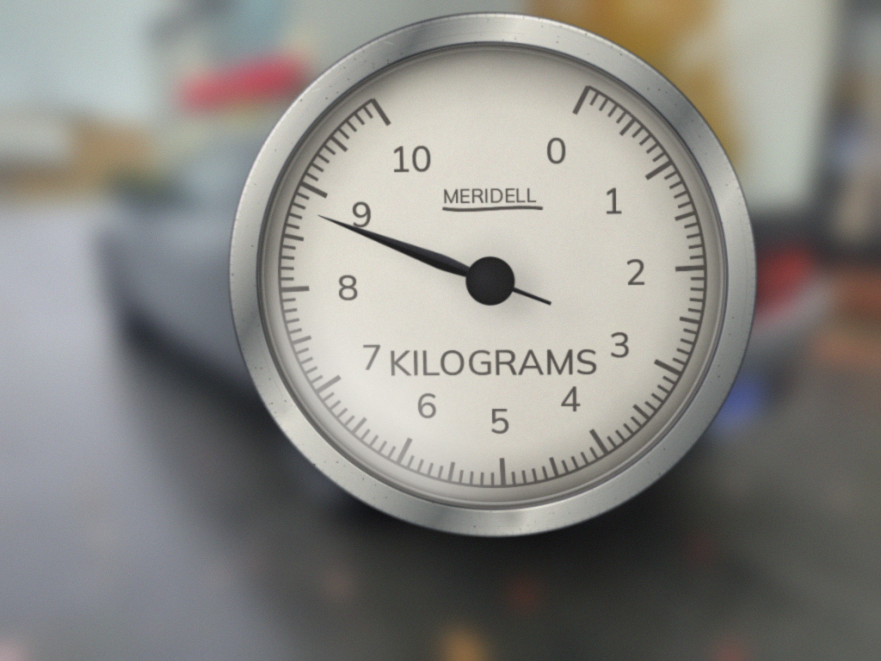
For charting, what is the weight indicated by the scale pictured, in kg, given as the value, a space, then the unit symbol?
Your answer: 8.8 kg
